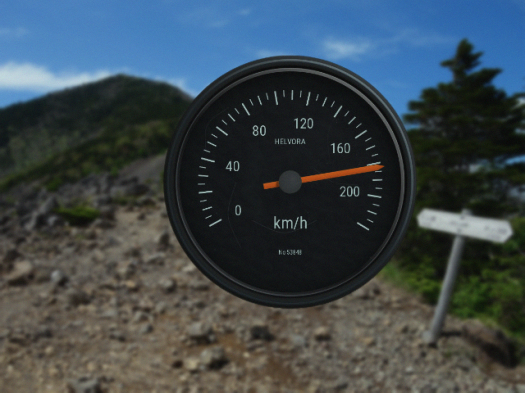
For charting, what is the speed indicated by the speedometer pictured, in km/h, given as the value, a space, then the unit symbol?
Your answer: 182.5 km/h
